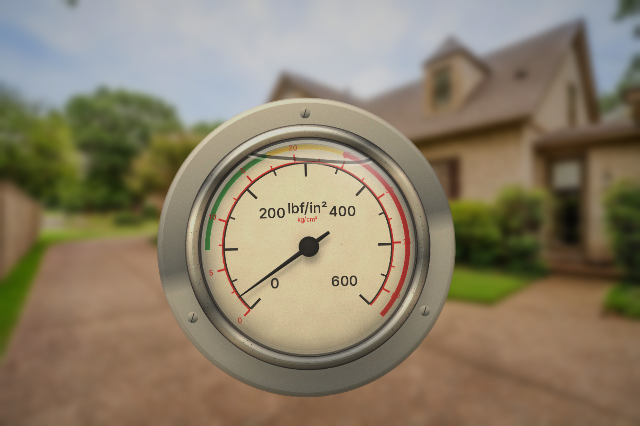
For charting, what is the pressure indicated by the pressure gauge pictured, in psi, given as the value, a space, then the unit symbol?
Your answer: 25 psi
